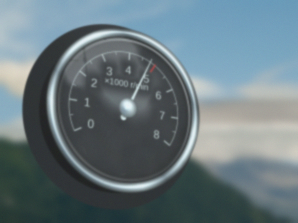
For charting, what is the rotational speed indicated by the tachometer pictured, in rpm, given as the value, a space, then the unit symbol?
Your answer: 4750 rpm
